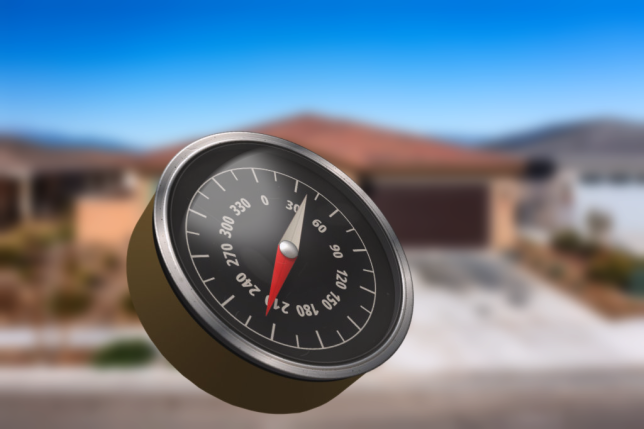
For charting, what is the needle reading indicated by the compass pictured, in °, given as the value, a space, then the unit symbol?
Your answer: 217.5 °
